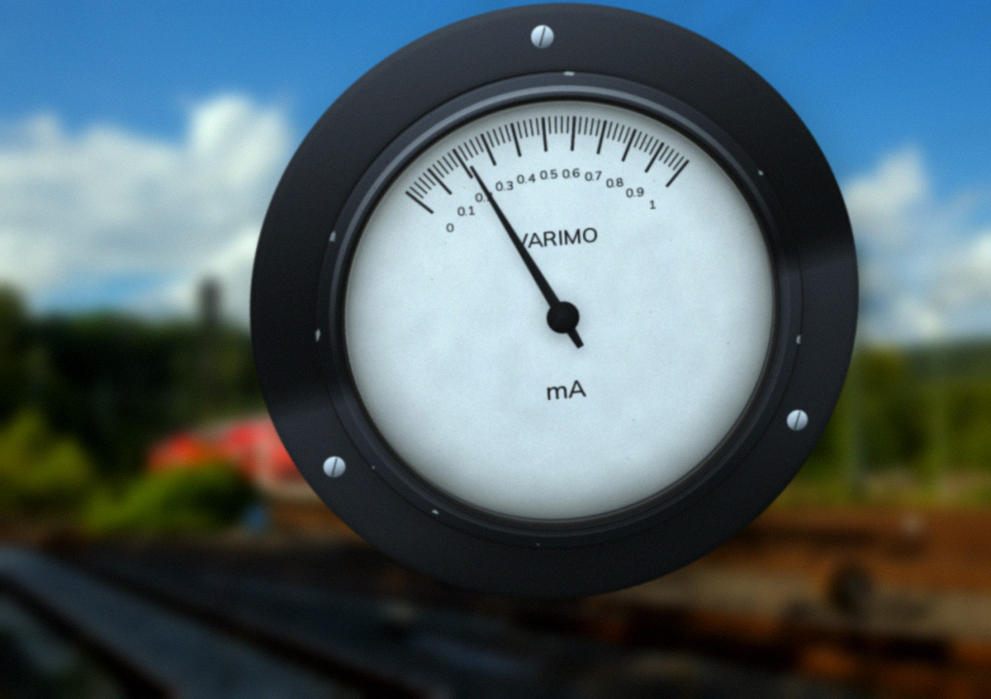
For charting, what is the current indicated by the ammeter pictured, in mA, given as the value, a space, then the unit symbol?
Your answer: 0.22 mA
